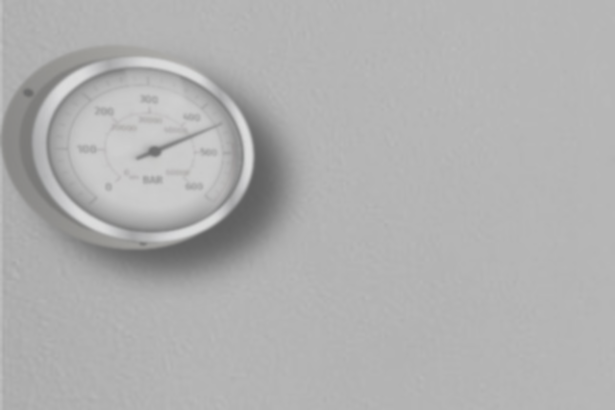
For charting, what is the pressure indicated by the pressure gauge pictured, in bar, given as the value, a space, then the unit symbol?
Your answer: 440 bar
